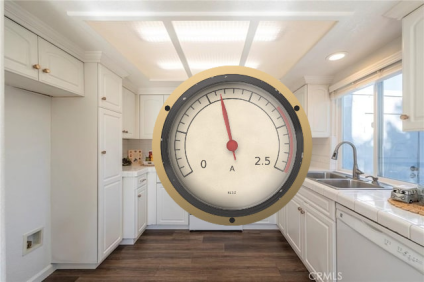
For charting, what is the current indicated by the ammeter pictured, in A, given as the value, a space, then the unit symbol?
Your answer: 1.15 A
